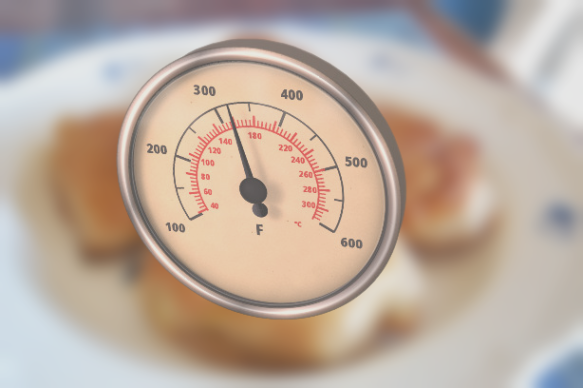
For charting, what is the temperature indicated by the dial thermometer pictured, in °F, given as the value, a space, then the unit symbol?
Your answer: 325 °F
